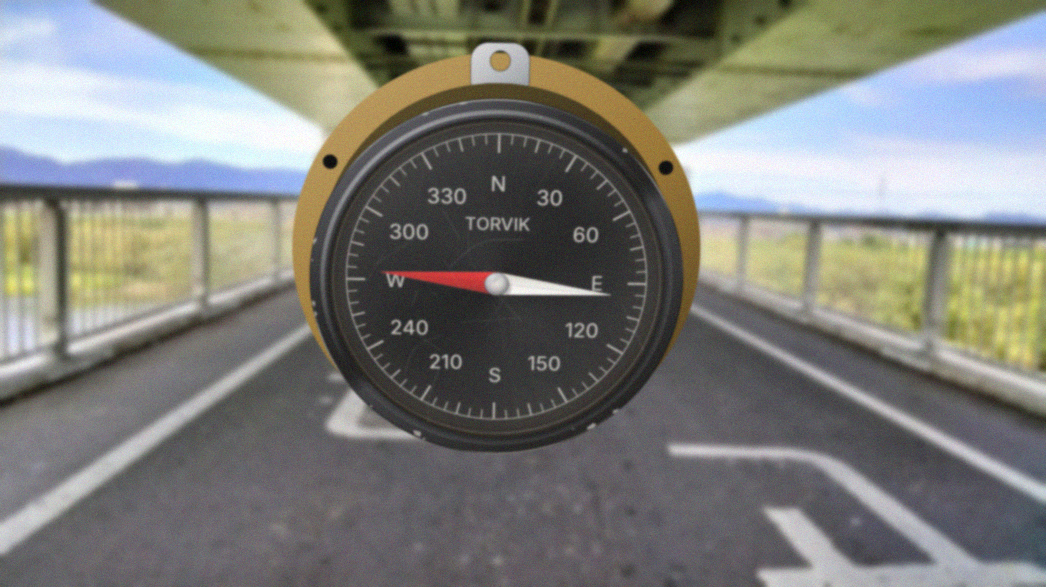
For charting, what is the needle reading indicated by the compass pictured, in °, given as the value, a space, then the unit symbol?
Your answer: 275 °
